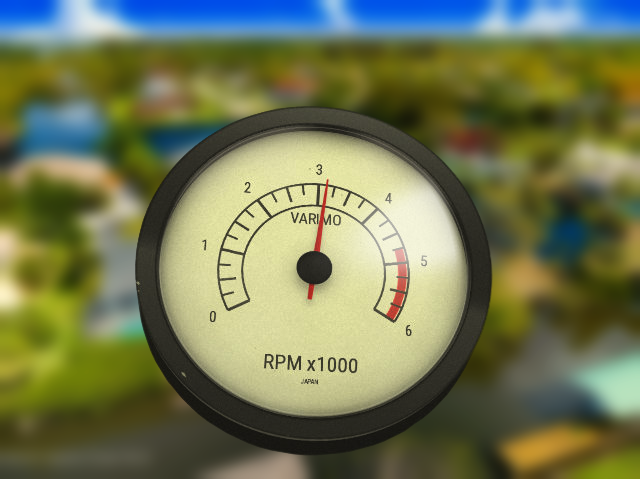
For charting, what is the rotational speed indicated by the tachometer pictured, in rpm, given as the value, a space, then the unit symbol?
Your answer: 3125 rpm
